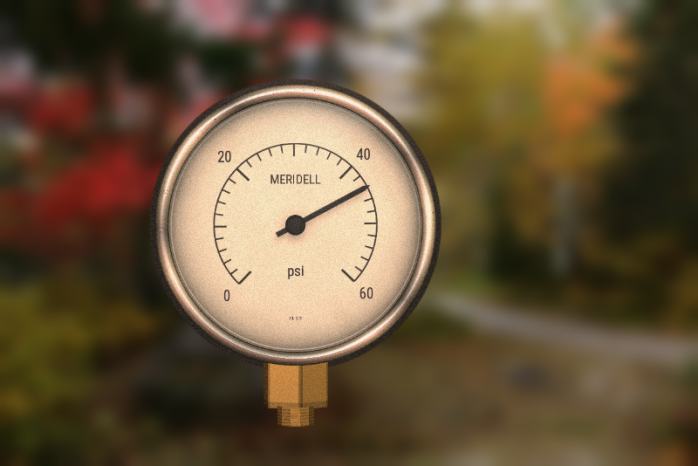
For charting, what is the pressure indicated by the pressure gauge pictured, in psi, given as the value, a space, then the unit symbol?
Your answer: 44 psi
